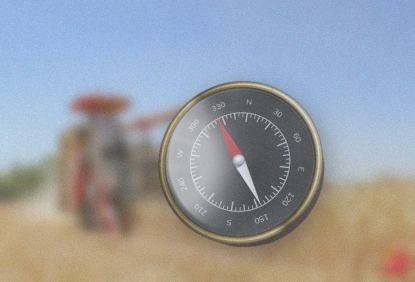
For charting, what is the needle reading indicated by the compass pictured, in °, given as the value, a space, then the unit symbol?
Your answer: 325 °
